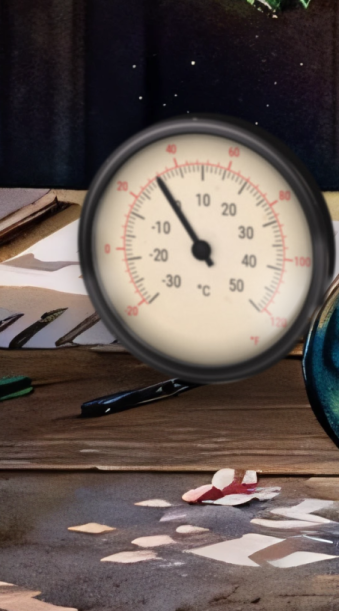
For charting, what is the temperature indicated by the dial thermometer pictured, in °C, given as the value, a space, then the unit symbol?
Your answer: 0 °C
